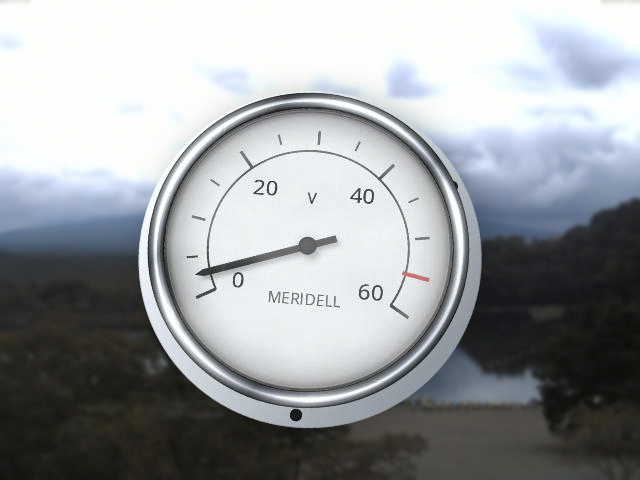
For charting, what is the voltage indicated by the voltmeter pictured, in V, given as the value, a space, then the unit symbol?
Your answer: 2.5 V
